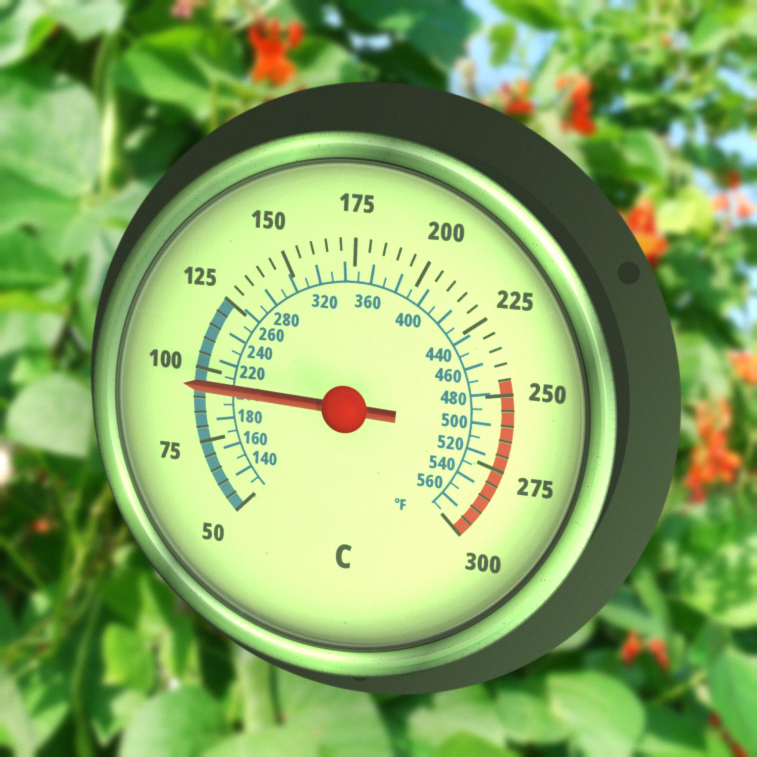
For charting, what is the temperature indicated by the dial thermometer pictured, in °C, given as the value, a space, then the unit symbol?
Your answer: 95 °C
